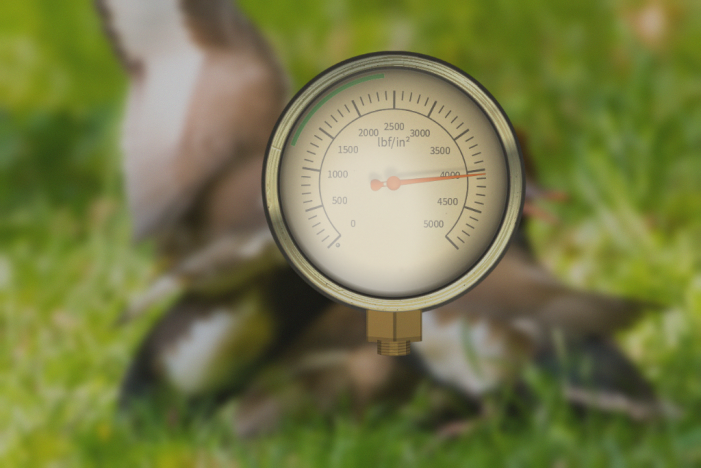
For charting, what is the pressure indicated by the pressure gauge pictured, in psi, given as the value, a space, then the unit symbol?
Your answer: 4050 psi
